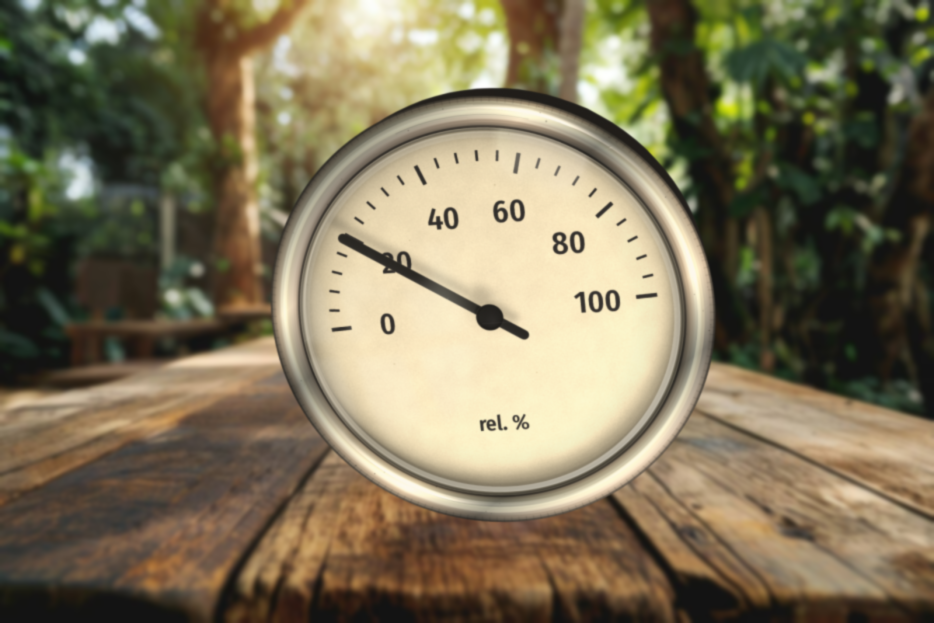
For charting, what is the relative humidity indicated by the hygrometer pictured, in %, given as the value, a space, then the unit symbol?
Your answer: 20 %
